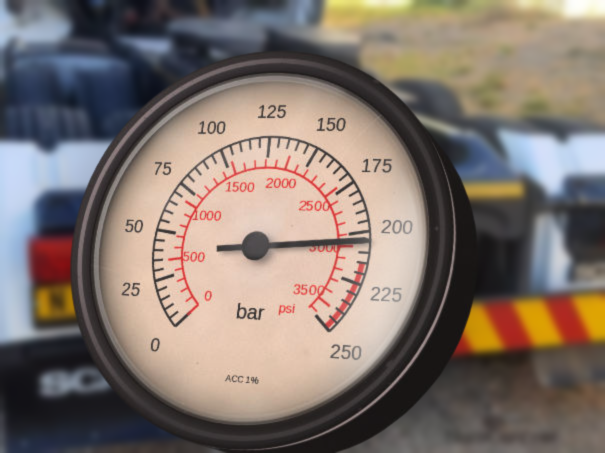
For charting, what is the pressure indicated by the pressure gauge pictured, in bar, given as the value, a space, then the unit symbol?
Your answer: 205 bar
